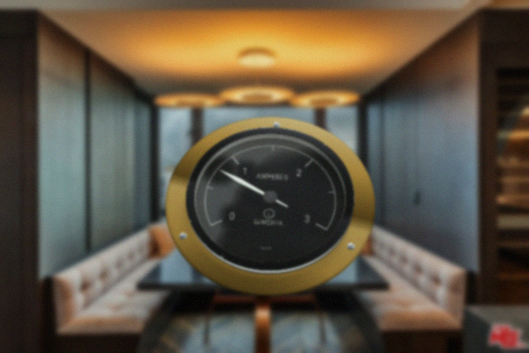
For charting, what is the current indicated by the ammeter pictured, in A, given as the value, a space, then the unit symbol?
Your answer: 0.75 A
